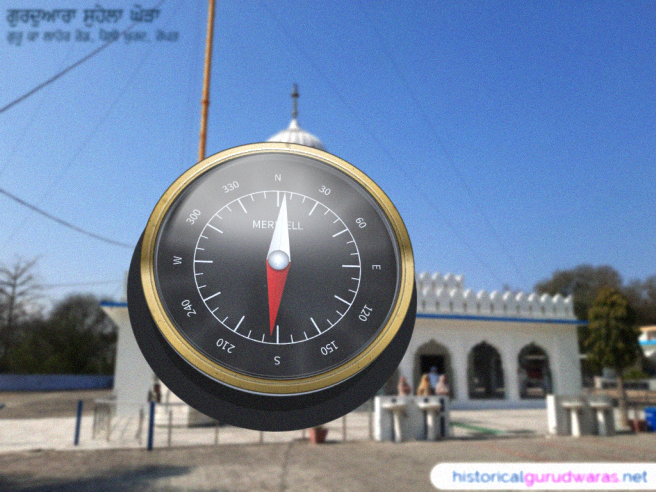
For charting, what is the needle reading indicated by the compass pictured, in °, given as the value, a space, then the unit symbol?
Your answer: 185 °
